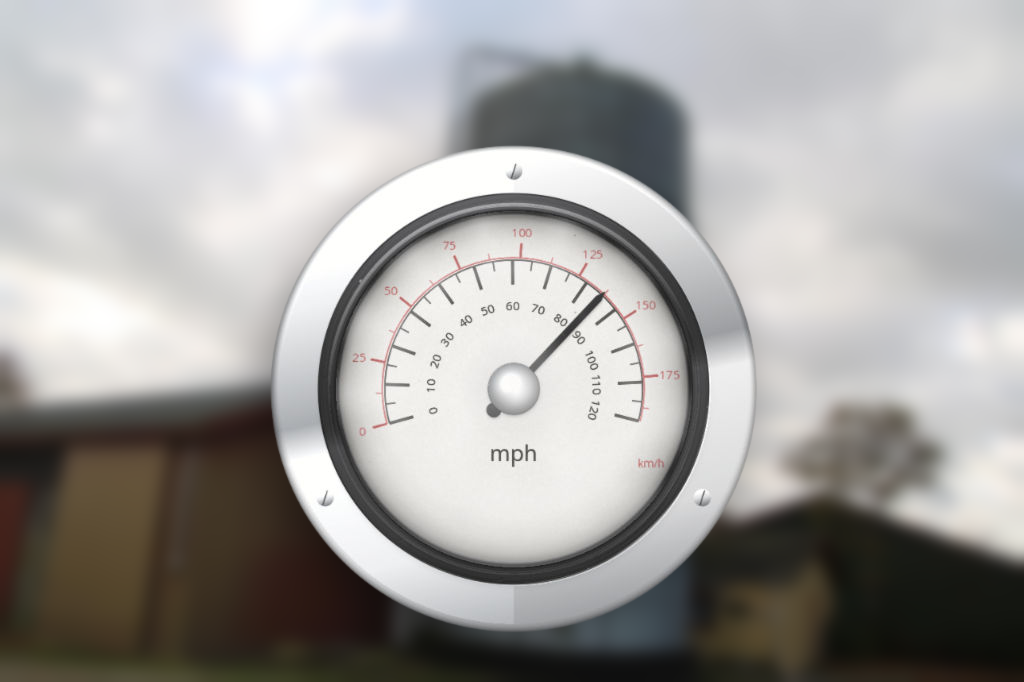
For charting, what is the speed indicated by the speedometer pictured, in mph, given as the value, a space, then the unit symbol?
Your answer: 85 mph
